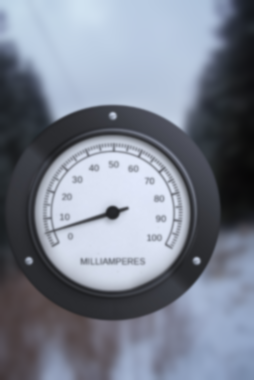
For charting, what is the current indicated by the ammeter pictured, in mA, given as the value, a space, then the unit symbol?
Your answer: 5 mA
